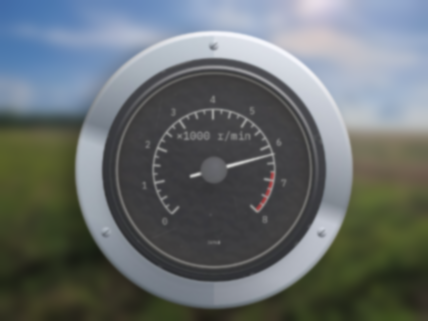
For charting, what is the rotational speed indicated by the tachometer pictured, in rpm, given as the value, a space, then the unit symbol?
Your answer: 6250 rpm
